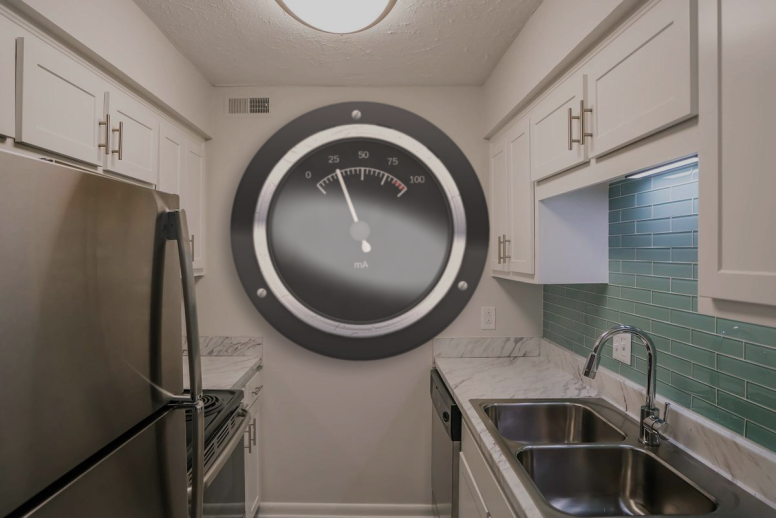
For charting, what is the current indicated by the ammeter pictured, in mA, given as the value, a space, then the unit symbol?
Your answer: 25 mA
